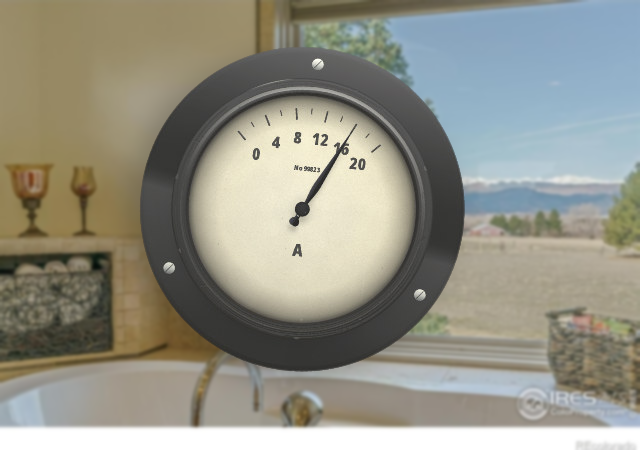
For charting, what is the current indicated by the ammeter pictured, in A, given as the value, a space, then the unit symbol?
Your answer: 16 A
